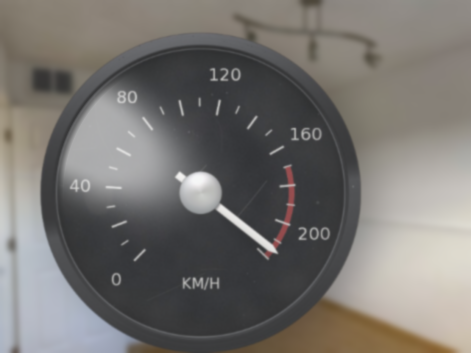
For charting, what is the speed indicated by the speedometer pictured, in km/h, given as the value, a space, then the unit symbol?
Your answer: 215 km/h
